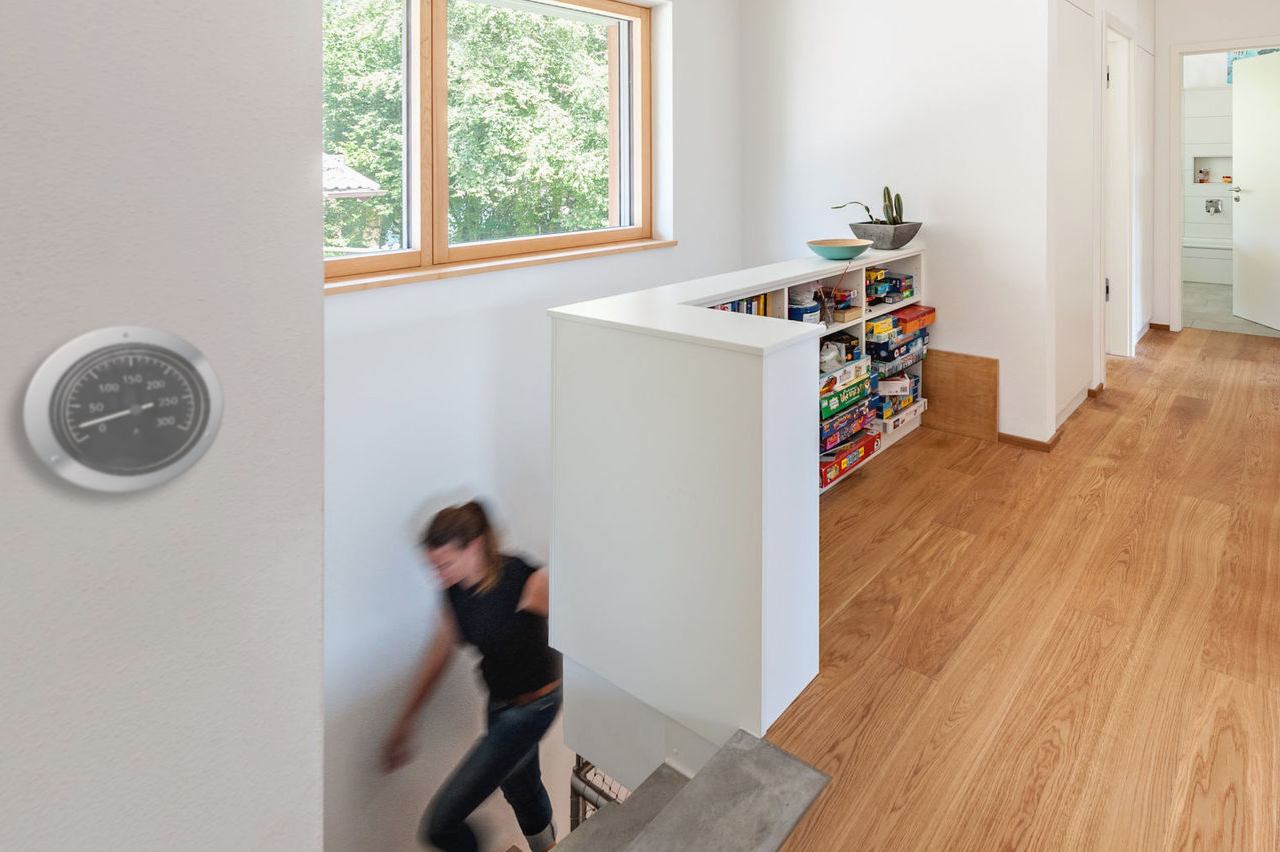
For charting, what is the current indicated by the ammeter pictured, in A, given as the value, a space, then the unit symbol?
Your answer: 20 A
